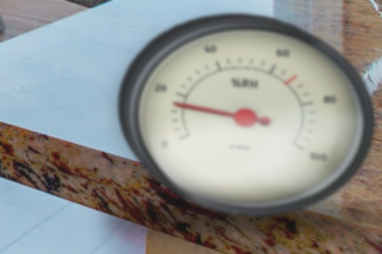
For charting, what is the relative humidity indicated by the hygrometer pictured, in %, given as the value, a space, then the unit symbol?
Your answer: 16 %
